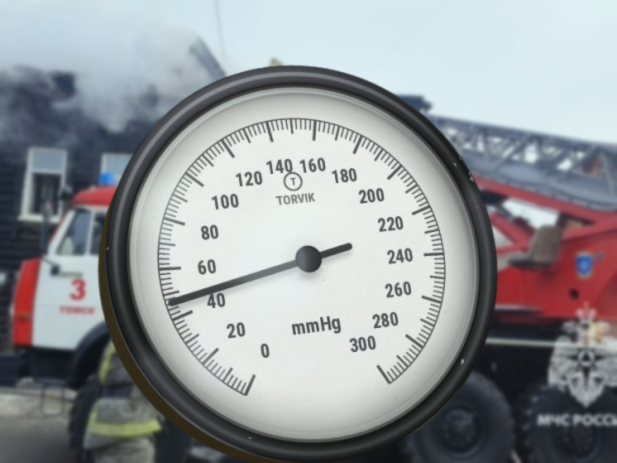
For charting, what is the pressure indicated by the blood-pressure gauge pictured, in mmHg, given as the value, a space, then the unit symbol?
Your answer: 46 mmHg
